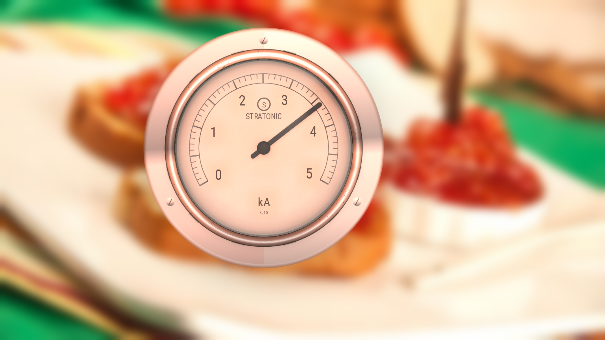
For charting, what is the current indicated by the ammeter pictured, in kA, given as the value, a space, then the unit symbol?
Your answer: 3.6 kA
